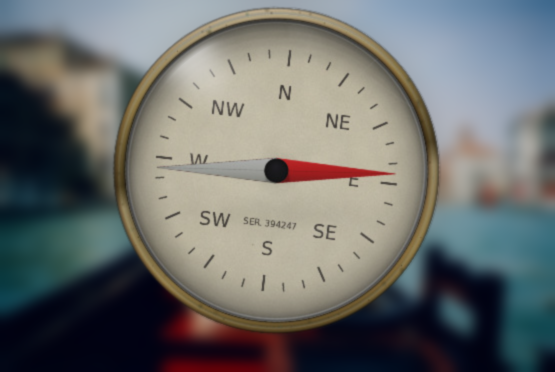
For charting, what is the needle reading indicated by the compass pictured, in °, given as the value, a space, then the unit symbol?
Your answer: 85 °
